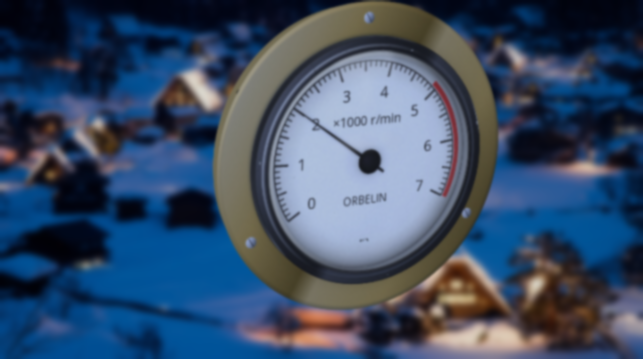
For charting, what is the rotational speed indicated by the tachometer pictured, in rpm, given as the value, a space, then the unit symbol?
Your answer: 2000 rpm
